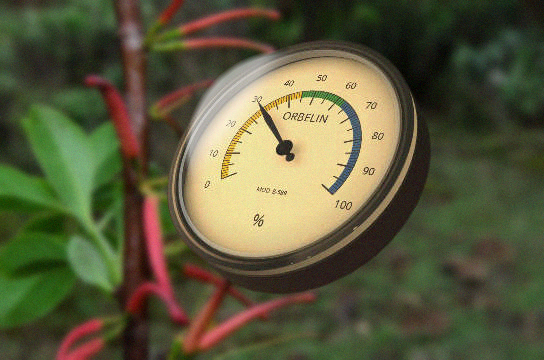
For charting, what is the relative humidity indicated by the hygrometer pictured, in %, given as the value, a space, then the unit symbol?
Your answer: 30 %
